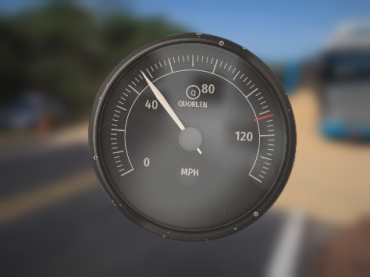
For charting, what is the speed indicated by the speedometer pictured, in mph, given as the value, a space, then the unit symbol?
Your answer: 48 mph
